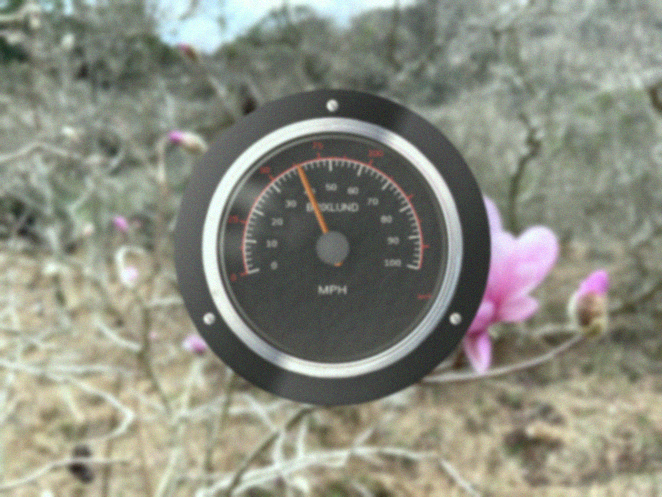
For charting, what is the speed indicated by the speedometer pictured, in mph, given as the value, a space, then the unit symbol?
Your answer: 40 mph
